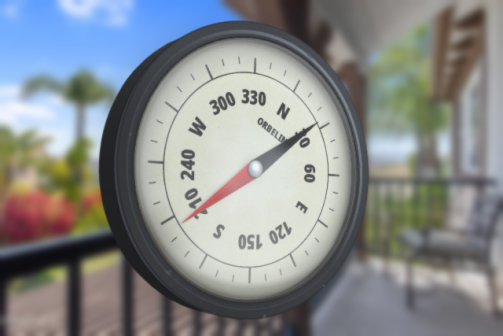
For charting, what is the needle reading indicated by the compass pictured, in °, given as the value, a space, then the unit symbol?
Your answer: 205 °
